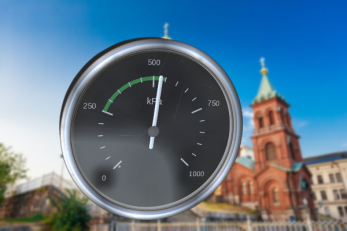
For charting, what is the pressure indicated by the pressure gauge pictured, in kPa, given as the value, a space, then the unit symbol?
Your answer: 525 kPa
